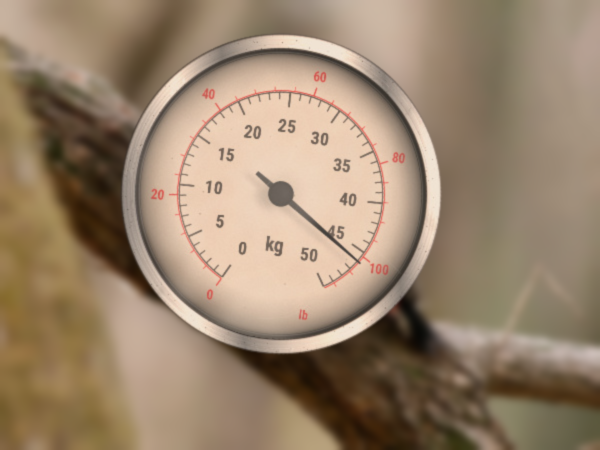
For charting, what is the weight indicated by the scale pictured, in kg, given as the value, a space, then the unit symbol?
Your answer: 46 kg
